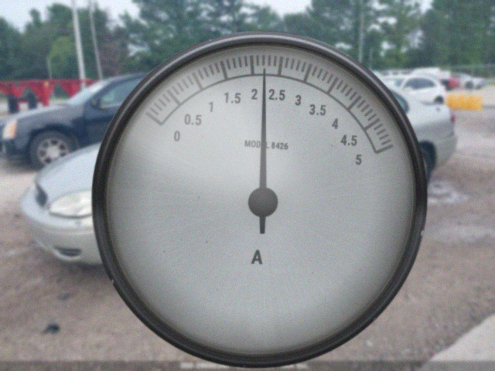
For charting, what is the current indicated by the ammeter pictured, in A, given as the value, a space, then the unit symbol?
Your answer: 2.2 A
